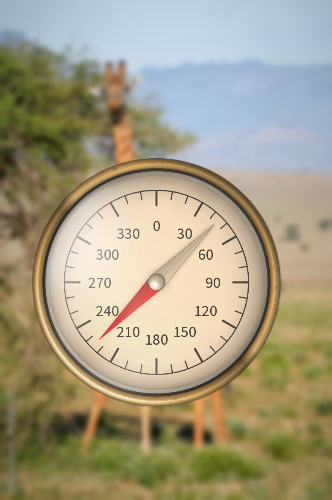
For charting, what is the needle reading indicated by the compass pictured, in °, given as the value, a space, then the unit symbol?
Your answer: 225 °
